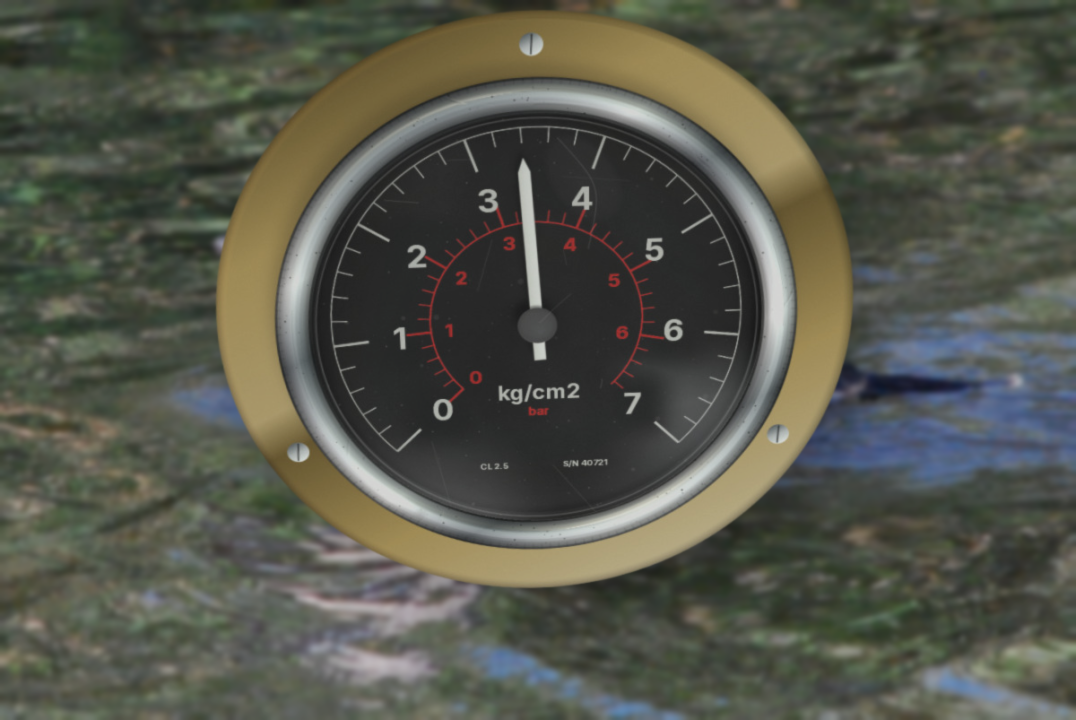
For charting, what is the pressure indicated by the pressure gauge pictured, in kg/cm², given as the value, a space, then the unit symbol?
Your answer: 3.4 kg/cm²
